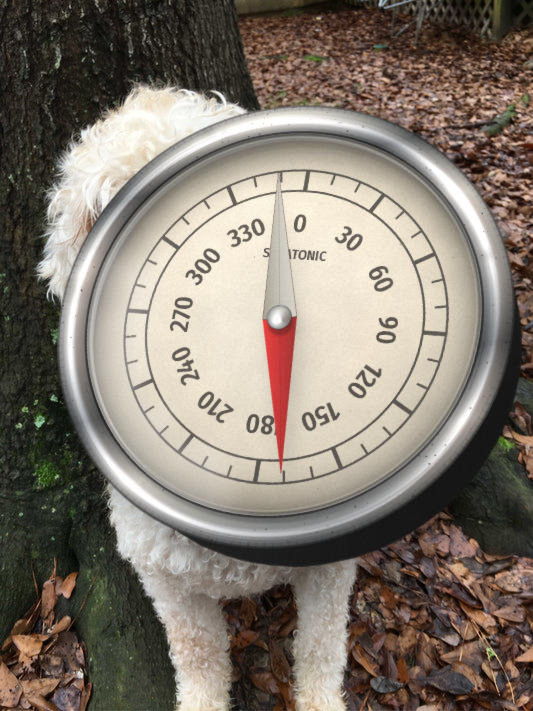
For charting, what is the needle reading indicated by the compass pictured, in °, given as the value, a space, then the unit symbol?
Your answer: 170 °
